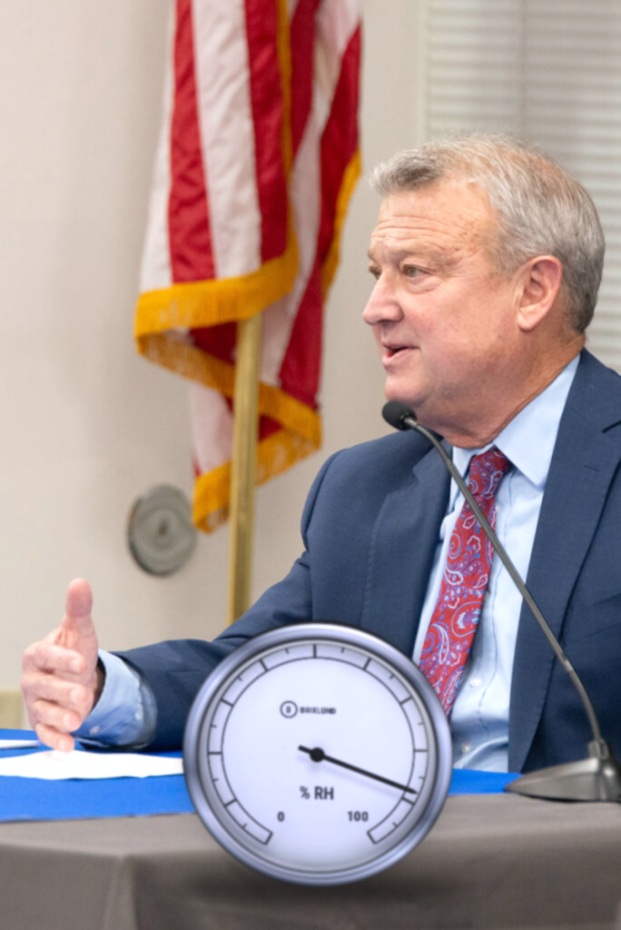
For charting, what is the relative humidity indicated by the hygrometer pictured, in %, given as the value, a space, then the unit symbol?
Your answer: 87.5 %
